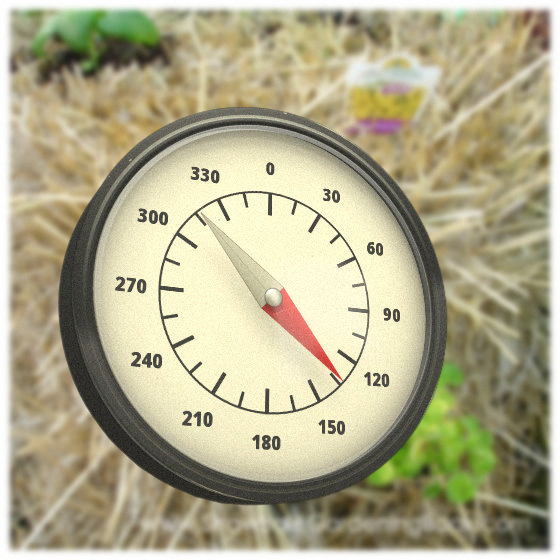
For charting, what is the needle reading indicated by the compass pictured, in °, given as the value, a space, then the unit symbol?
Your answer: 135 °
